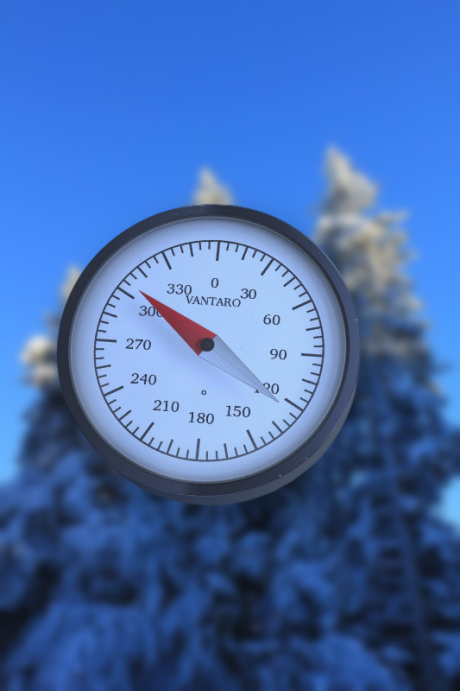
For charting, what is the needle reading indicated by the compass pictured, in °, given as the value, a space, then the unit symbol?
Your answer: 305 °
